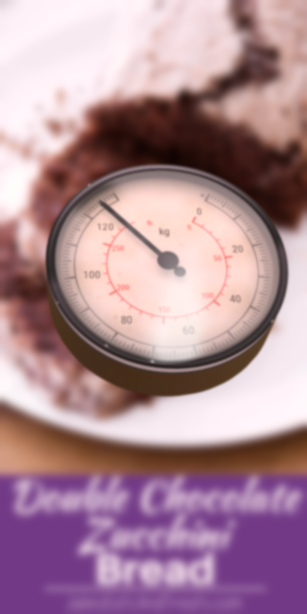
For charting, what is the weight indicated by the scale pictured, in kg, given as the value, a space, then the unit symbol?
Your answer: 125 kg
